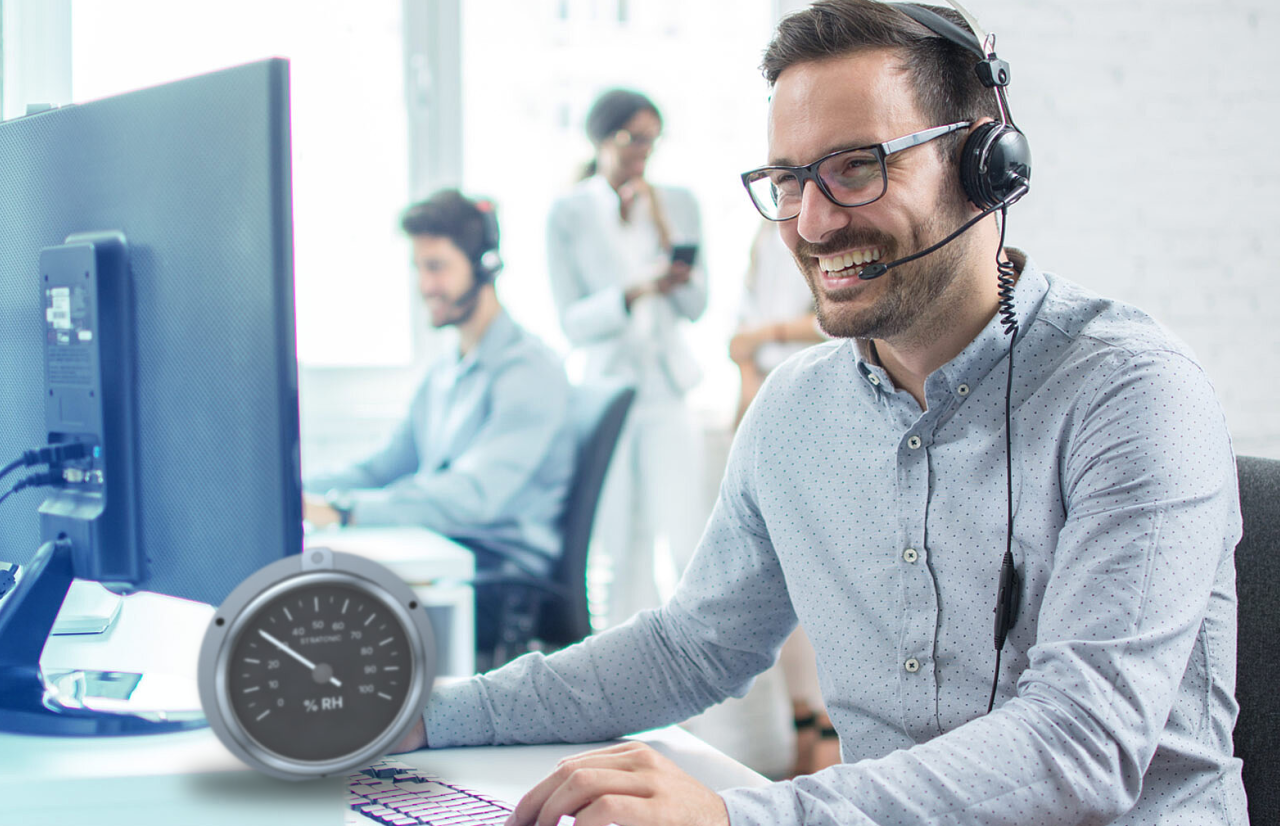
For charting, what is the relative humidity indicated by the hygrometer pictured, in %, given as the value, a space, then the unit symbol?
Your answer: 30 %
